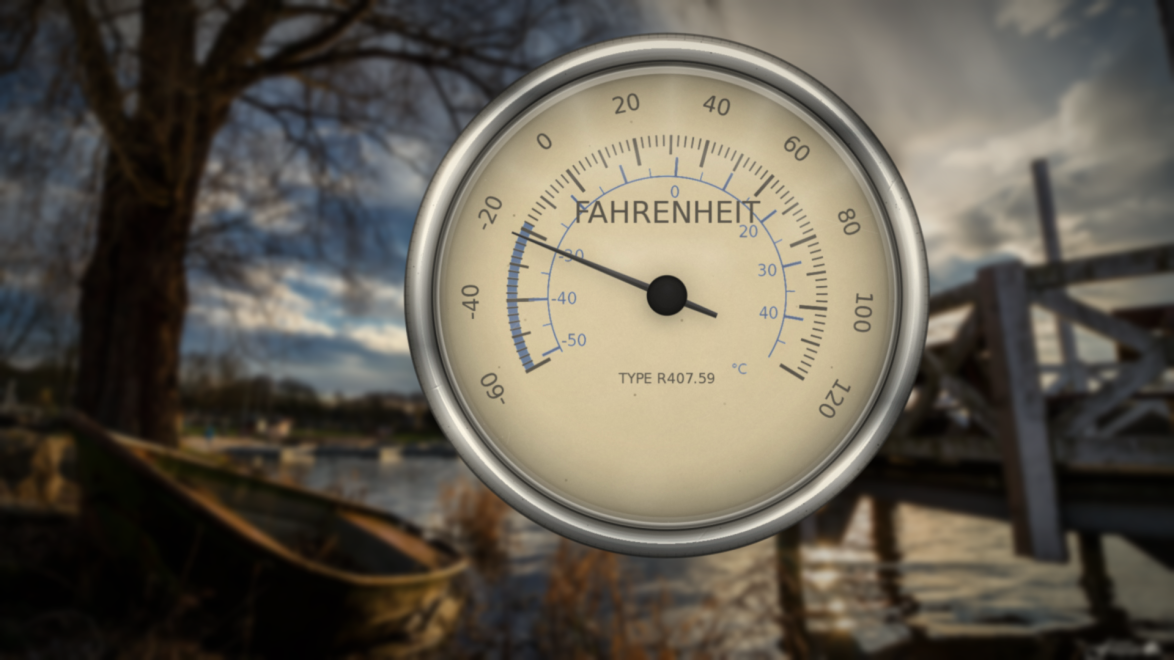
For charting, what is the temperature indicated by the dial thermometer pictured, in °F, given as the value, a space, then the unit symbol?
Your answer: -22 °F
